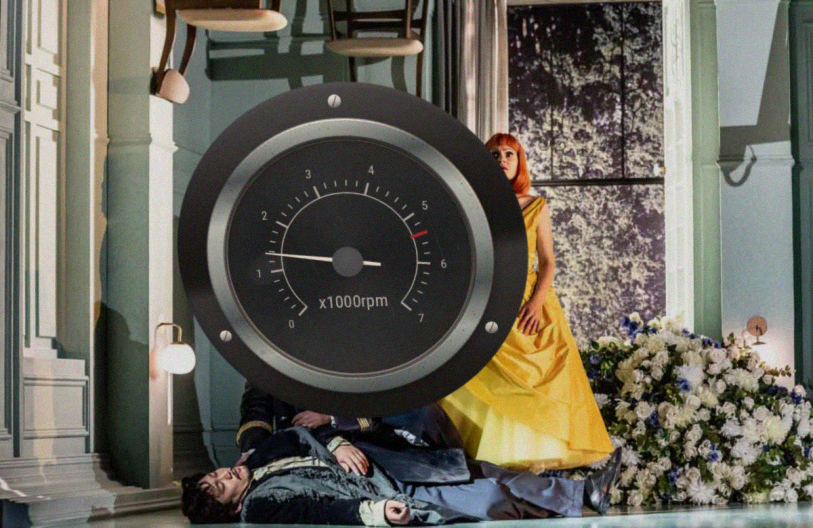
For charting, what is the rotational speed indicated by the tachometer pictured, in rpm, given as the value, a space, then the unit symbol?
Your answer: 1400 rpm
